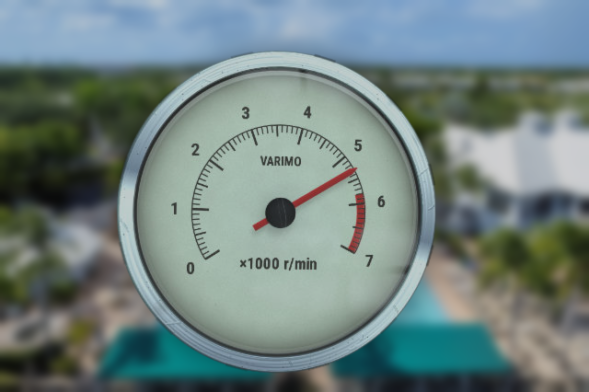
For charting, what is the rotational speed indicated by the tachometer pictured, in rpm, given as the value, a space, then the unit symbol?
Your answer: 5300 rpm
